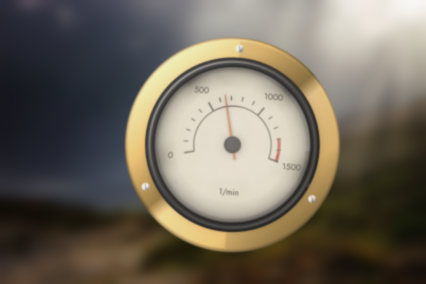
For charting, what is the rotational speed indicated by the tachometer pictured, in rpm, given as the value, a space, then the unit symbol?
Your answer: 650 rpm
